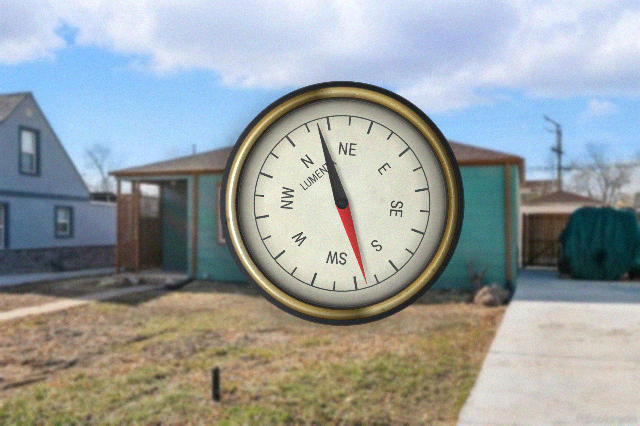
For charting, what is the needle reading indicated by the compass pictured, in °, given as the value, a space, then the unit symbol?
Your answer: 202.5 °
